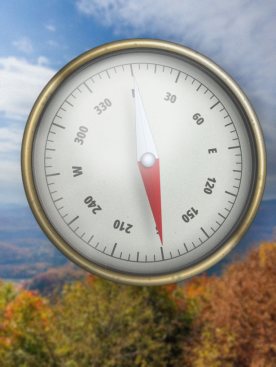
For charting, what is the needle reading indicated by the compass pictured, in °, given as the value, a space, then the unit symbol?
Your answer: 180 °
